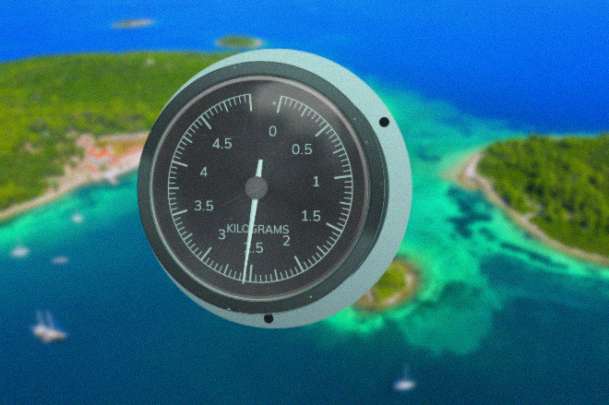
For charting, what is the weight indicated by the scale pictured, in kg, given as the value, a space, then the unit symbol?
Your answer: 2.55 kg
